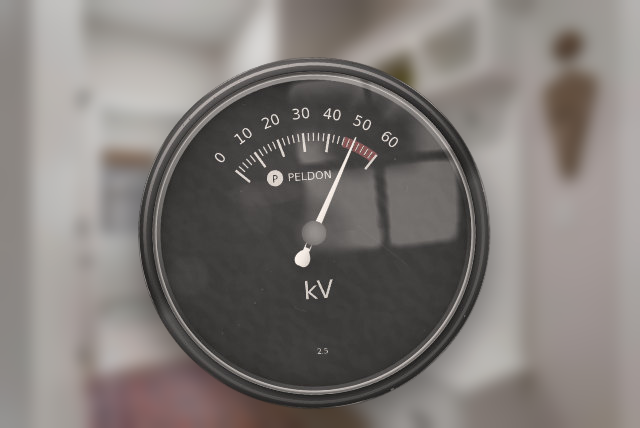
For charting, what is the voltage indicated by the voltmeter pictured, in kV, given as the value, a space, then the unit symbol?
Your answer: 50 kV
